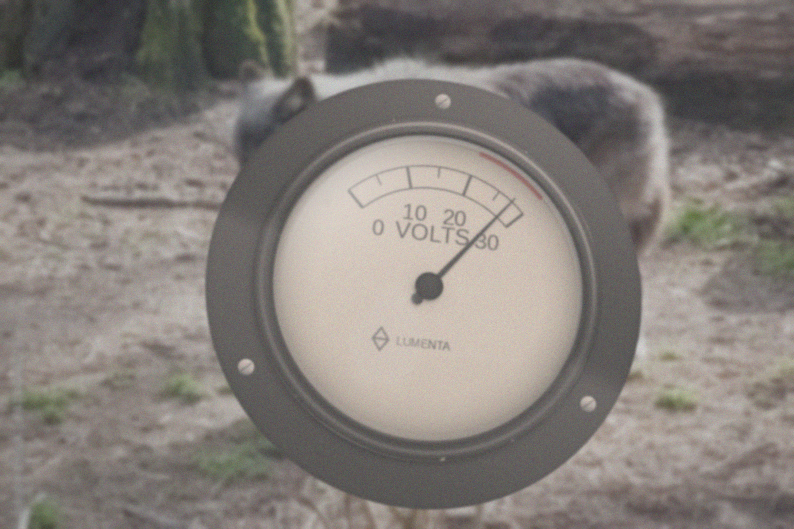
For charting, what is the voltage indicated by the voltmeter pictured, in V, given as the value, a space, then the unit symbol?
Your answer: 27.5 V
